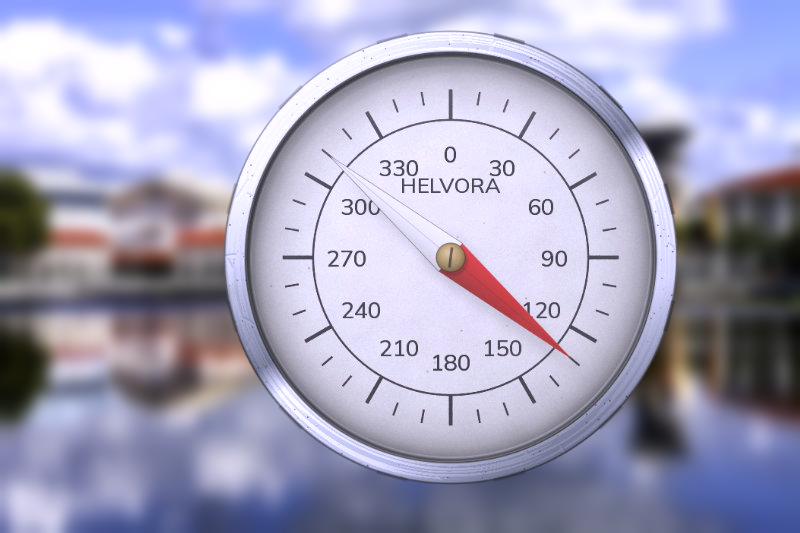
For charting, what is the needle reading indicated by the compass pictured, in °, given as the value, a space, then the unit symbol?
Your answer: 130 °
